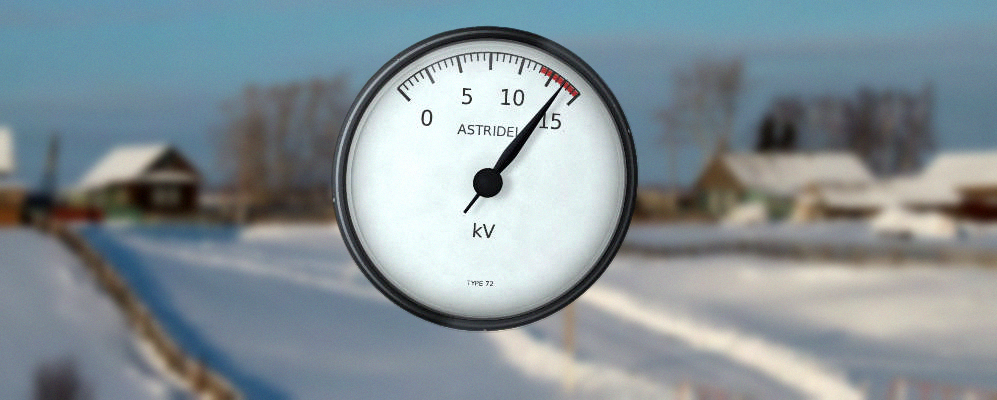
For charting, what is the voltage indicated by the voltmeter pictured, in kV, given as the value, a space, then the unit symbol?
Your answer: 13.5 kV
